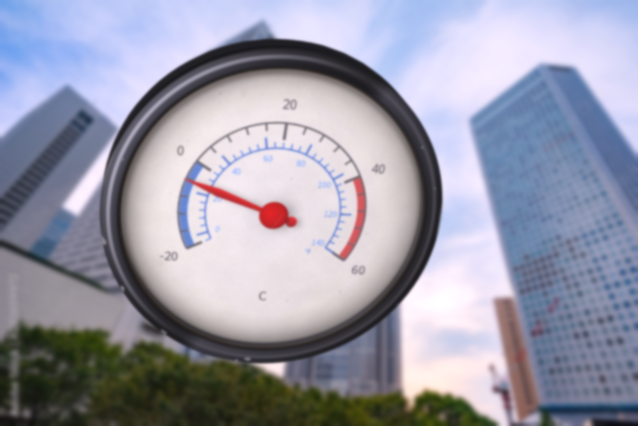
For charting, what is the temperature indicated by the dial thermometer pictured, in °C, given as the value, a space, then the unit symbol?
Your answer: -4 °C
